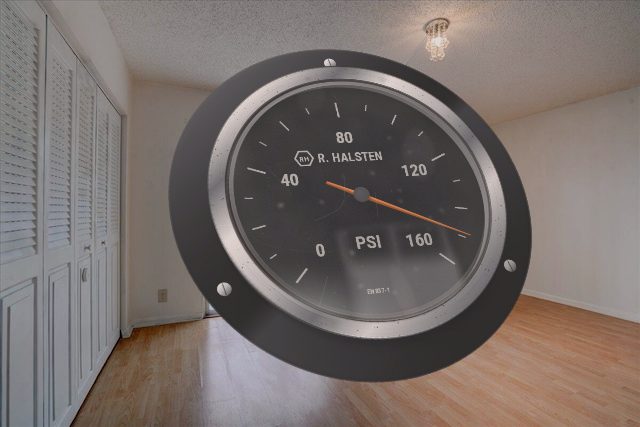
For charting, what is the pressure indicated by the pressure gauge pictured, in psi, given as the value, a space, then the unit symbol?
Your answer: 150 psi
